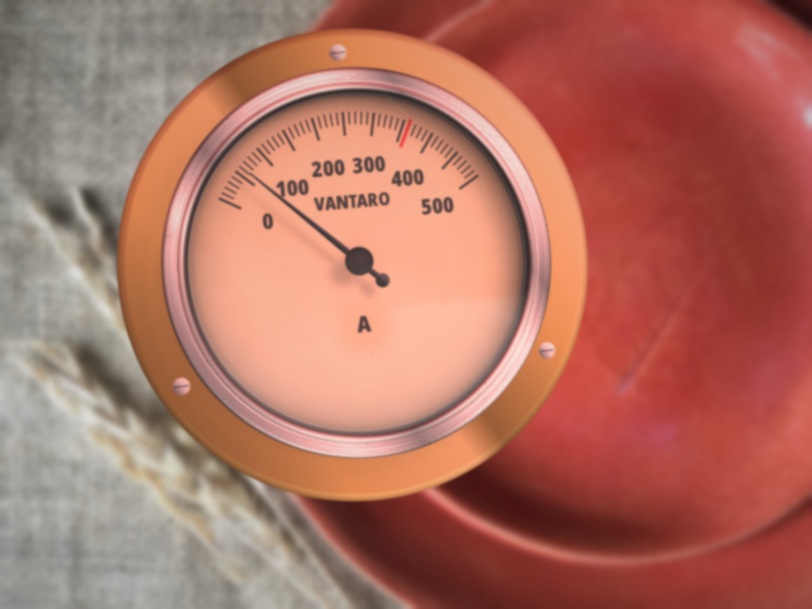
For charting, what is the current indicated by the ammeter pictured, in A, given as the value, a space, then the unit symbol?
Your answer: 60 A
